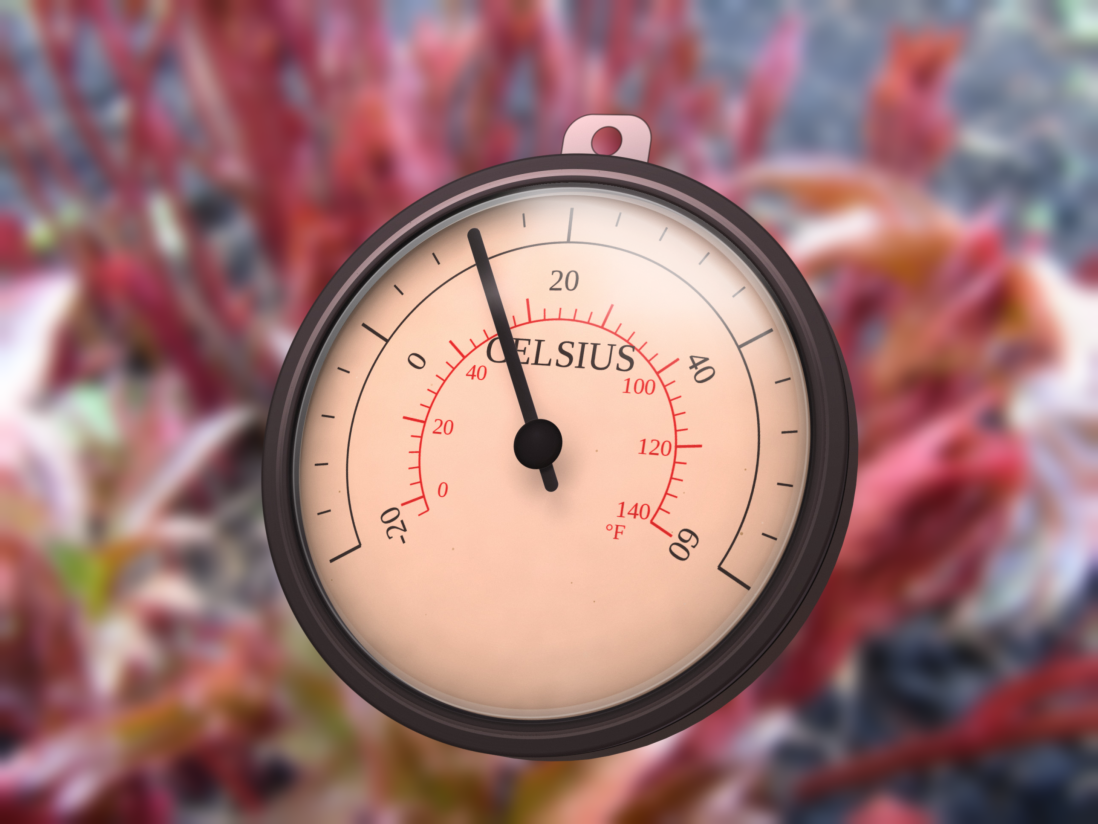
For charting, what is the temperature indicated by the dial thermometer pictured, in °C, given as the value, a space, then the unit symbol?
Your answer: 12 °C
